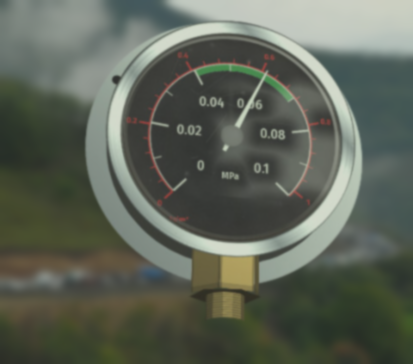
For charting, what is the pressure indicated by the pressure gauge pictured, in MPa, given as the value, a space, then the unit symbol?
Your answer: 0.06 MPa
